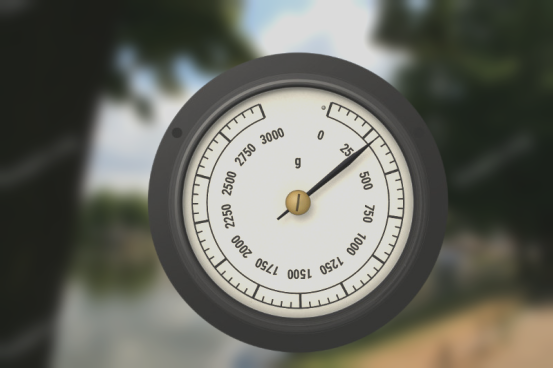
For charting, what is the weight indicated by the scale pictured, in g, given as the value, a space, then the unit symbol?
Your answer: 300 g
